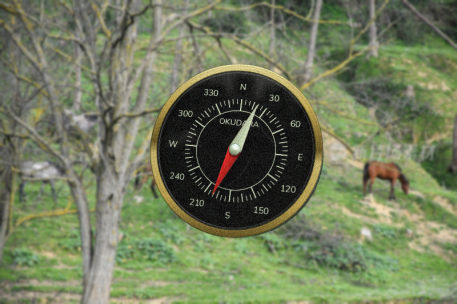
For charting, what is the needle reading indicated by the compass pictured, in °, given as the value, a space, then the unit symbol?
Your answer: 200 °
